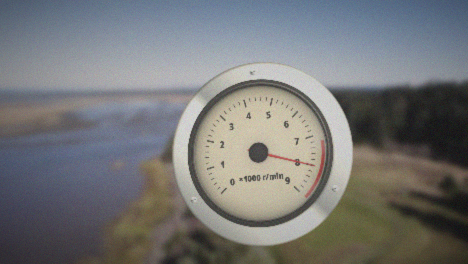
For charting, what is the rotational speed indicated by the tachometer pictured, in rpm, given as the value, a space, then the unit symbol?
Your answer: 8000 rpm
